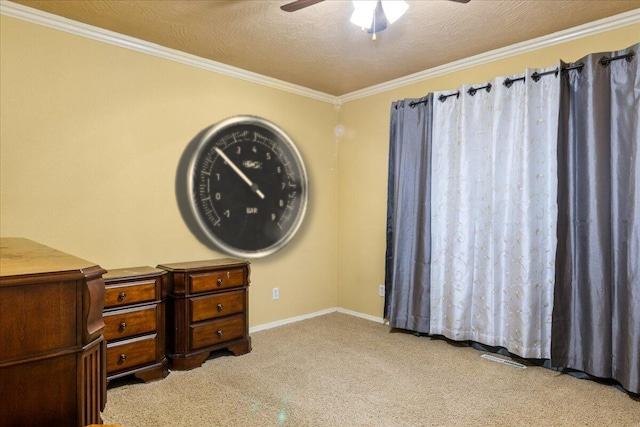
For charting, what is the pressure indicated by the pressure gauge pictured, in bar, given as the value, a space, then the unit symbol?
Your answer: 2 bar
